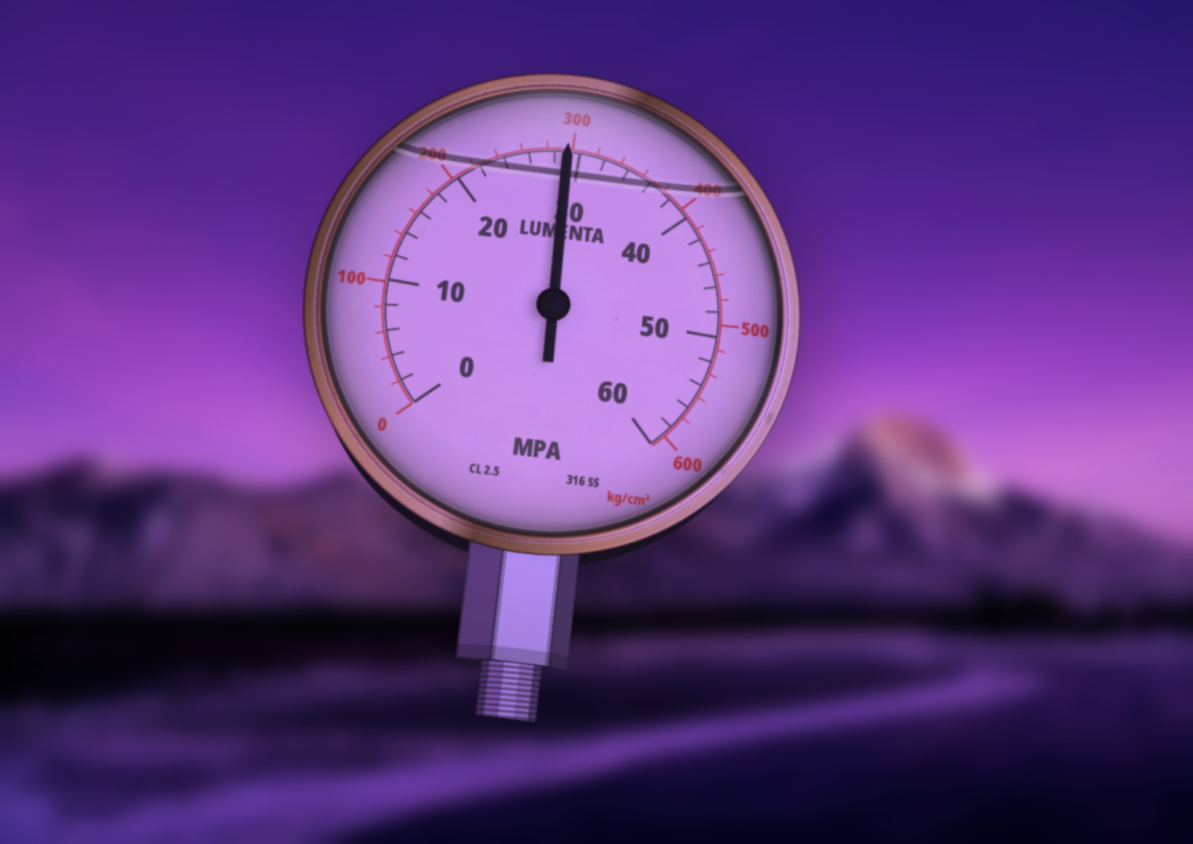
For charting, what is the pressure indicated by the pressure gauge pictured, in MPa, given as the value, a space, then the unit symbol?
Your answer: 29 MPa
